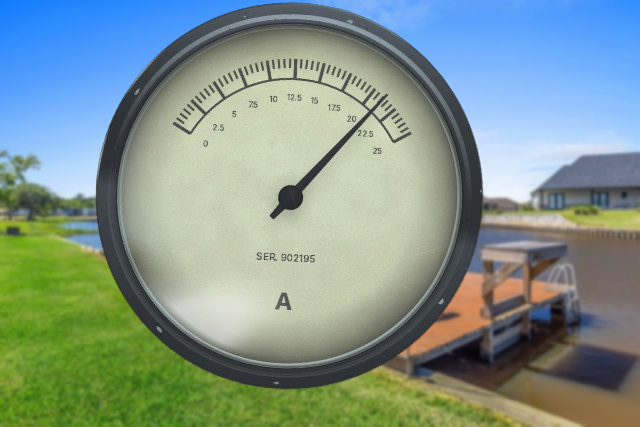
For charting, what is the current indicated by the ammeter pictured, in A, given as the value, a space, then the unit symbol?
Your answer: 21 A
